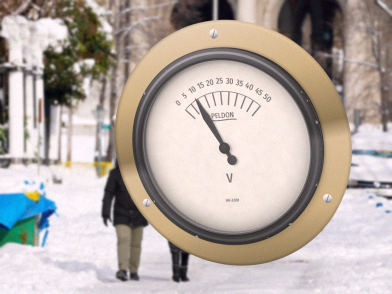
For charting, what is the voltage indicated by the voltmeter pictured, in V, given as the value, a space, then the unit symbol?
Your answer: 10 V
